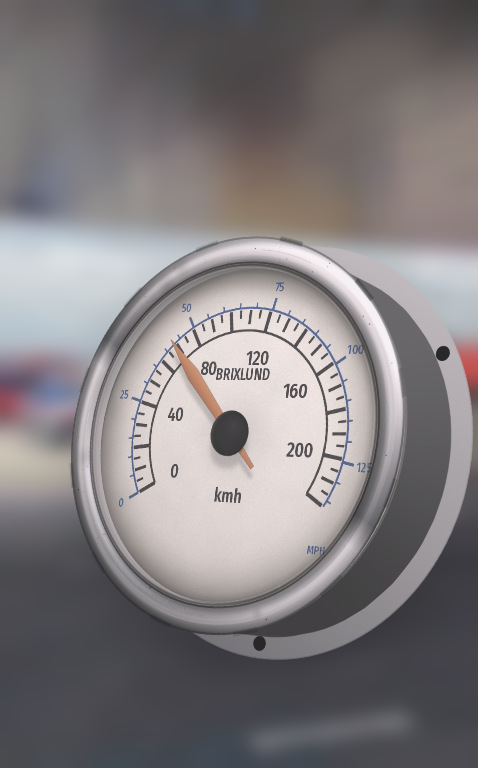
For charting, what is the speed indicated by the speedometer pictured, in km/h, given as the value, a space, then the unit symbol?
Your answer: 70 km/h
